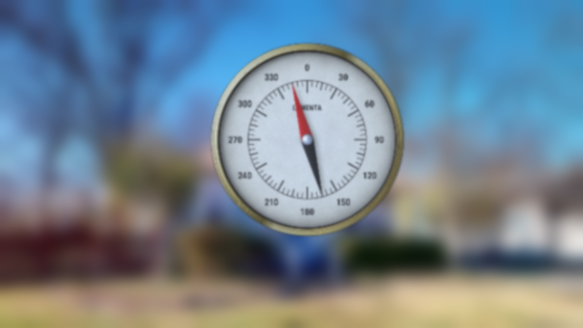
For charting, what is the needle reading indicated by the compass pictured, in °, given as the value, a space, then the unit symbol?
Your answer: 345 °
